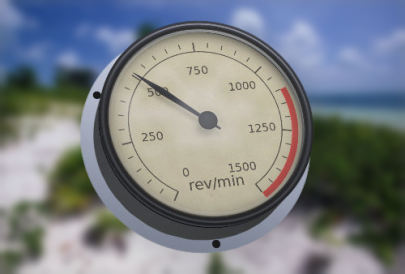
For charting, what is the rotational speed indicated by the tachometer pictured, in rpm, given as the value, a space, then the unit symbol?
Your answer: 500 rpm
